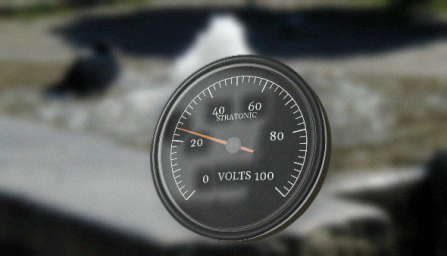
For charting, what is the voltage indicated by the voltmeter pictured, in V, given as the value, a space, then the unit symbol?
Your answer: 24 V
